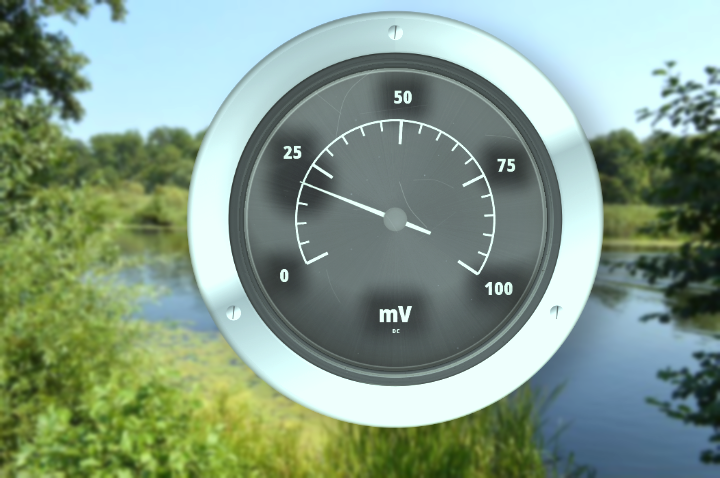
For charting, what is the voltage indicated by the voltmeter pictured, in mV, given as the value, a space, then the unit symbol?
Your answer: 20 mV
